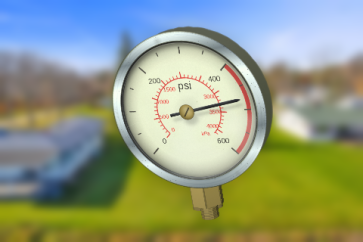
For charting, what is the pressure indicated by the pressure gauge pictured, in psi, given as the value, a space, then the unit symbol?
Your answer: 475 psi
